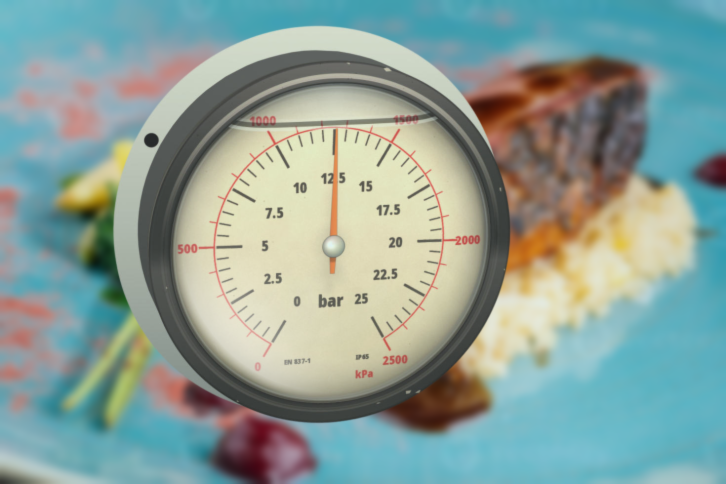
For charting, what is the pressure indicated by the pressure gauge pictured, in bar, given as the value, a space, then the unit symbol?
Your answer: 12.5 bar
